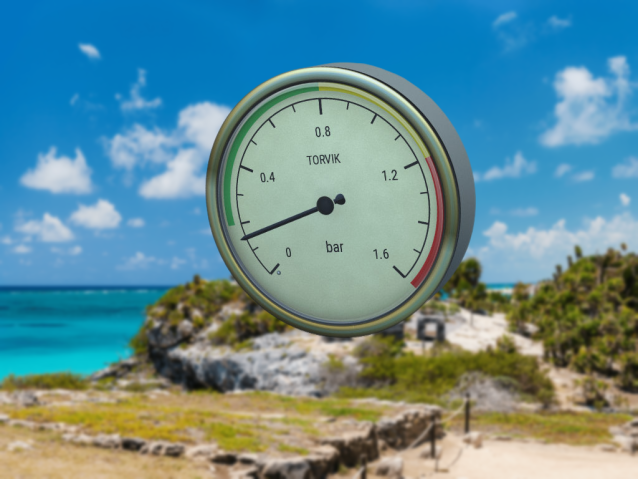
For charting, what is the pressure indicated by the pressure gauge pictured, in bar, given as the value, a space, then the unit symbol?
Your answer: 0.15 bar
